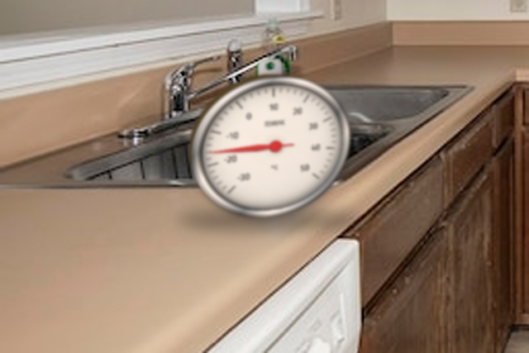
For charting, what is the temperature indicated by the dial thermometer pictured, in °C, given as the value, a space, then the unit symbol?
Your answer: -16 °C
